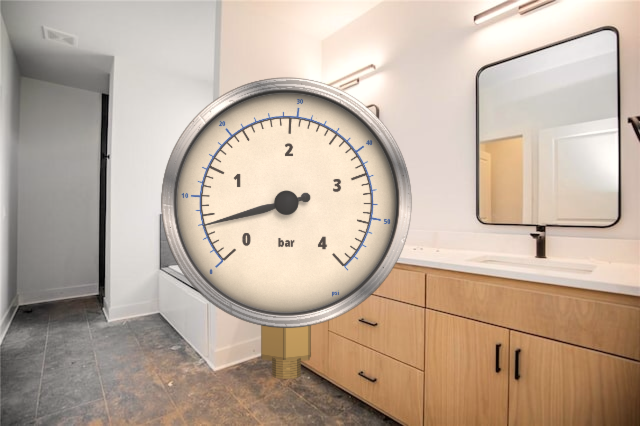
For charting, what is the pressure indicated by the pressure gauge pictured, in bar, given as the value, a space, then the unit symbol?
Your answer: 0.4 bar
